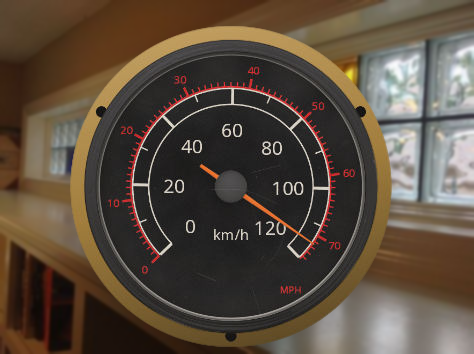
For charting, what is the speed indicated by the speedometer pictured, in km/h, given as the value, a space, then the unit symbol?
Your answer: 115 km/h
